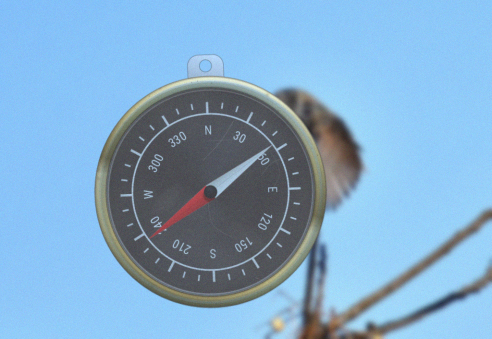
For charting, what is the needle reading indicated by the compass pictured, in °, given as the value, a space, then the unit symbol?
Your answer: 235 °
